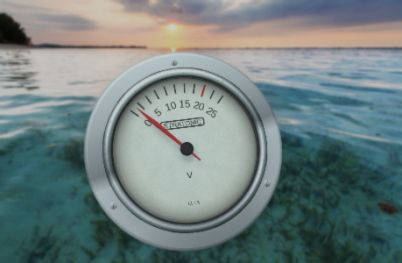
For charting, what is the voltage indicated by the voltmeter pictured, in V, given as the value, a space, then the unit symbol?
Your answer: 1.25 V
